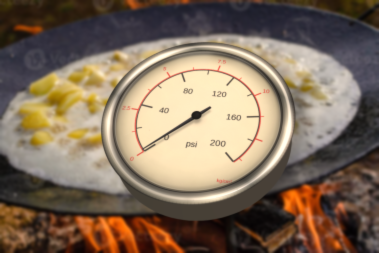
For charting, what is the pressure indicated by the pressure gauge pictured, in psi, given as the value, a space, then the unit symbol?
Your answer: 0 psi
